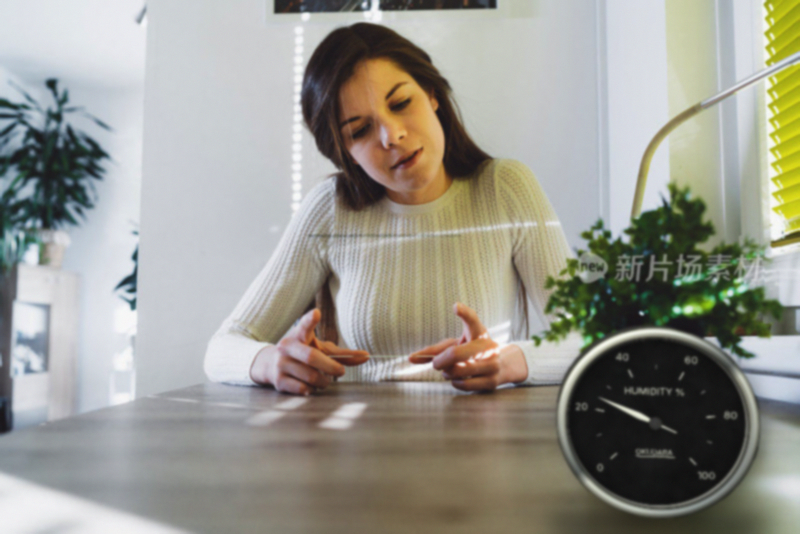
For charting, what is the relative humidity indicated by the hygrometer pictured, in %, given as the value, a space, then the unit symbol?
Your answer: 25 %
